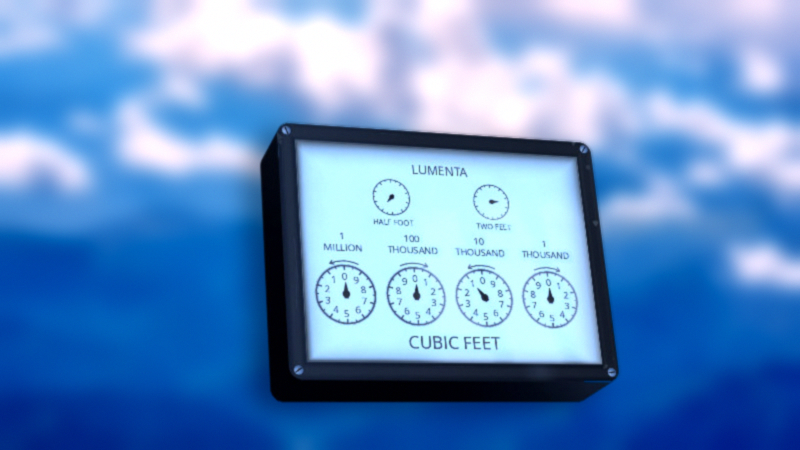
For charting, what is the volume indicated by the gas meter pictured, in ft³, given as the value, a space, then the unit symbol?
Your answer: 1000 ft³
